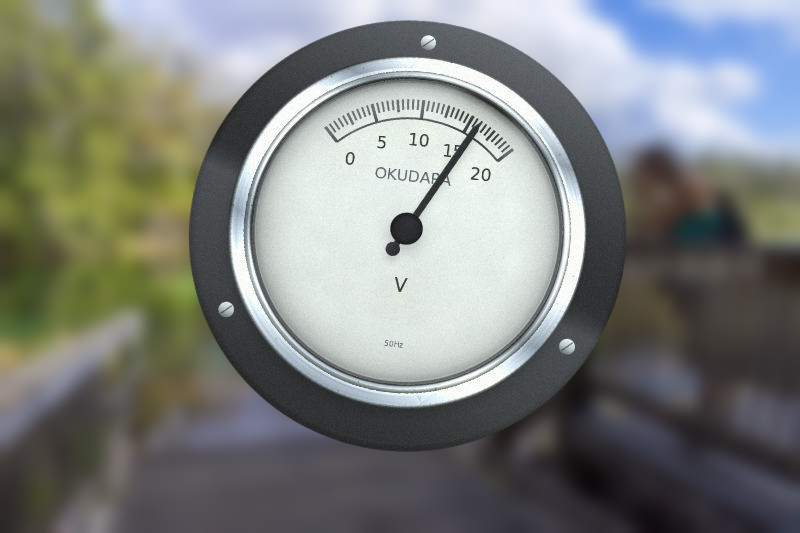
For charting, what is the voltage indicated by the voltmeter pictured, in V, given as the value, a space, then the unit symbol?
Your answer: 16 V
